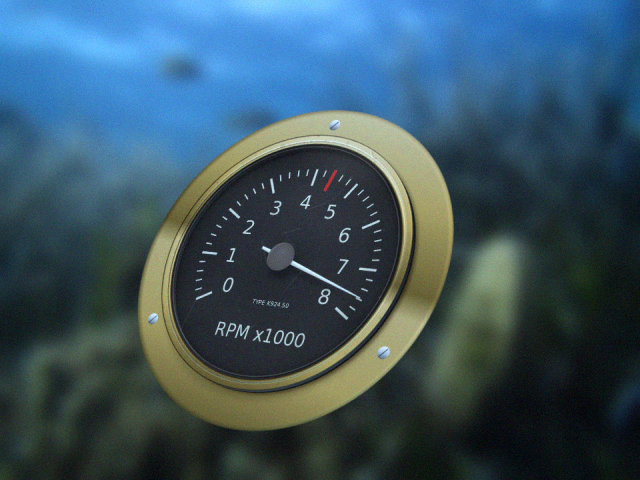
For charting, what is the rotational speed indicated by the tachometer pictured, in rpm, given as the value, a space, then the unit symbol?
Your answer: 7600 rpm
